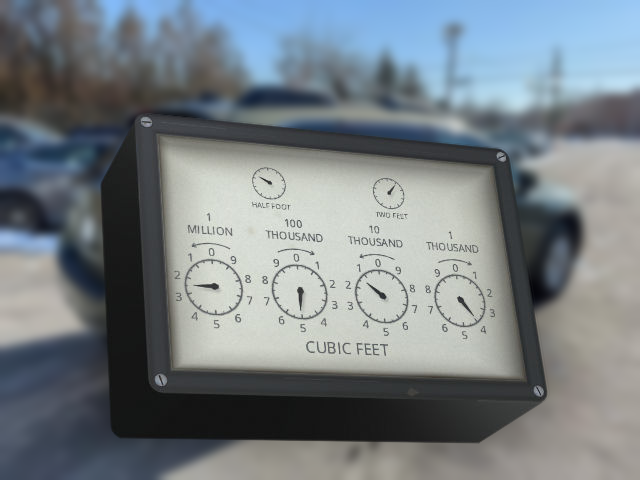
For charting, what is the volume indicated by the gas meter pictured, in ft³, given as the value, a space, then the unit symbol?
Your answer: 251400 ft³
